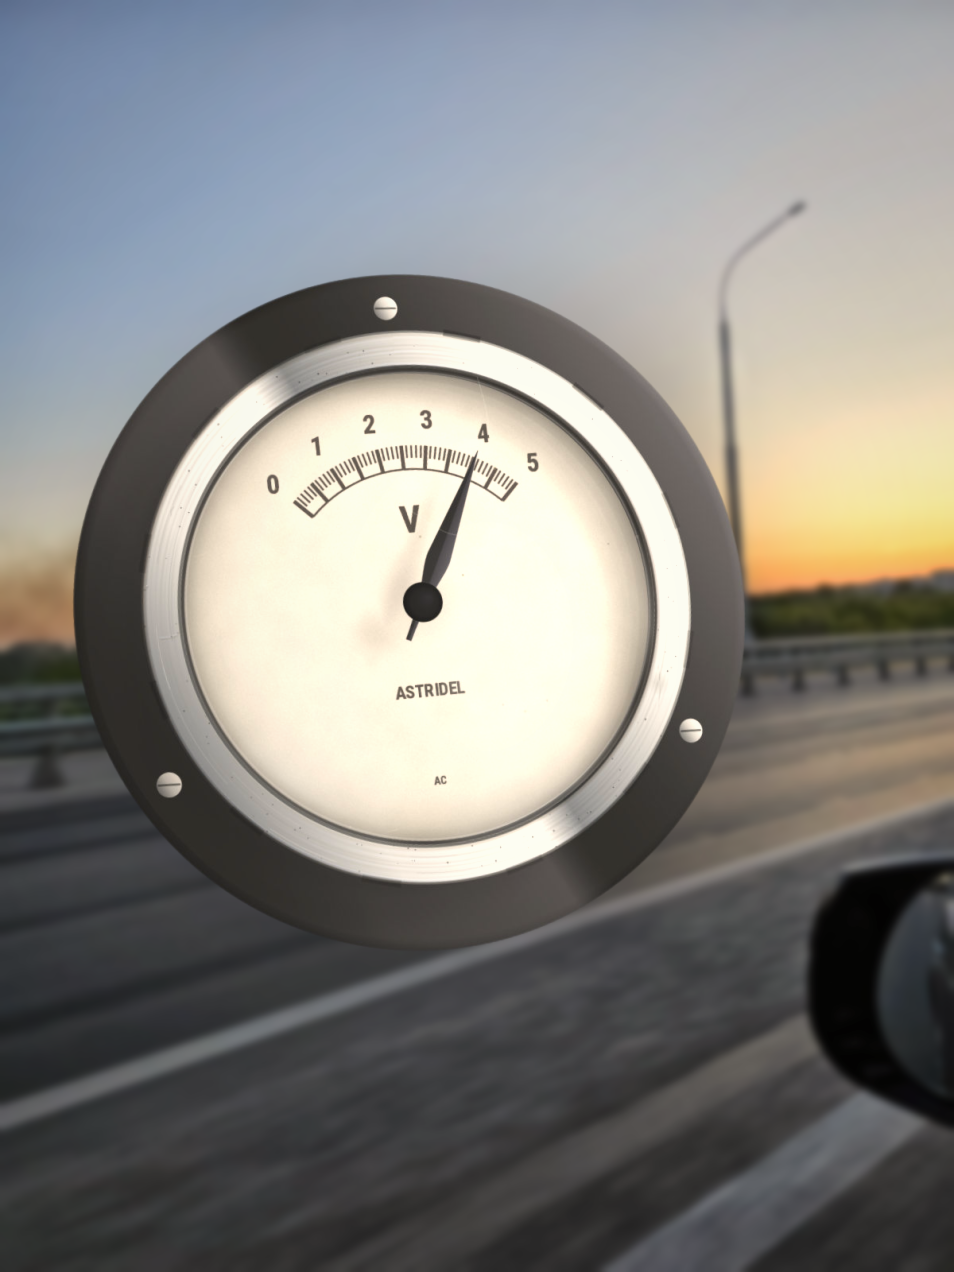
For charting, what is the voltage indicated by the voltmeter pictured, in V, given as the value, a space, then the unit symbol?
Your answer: 4 V
